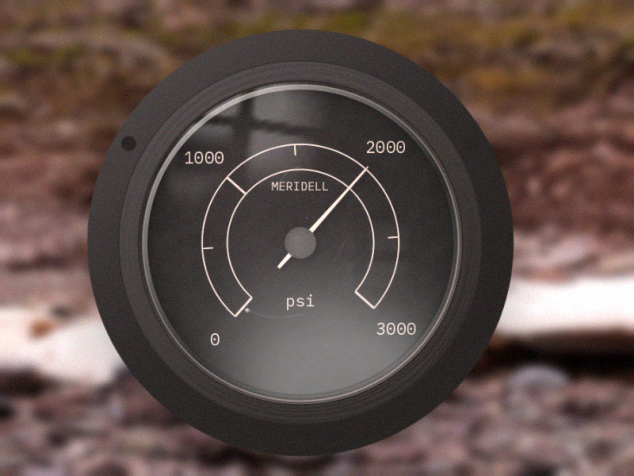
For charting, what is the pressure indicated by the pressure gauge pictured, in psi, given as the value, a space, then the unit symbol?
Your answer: 2000 psi
